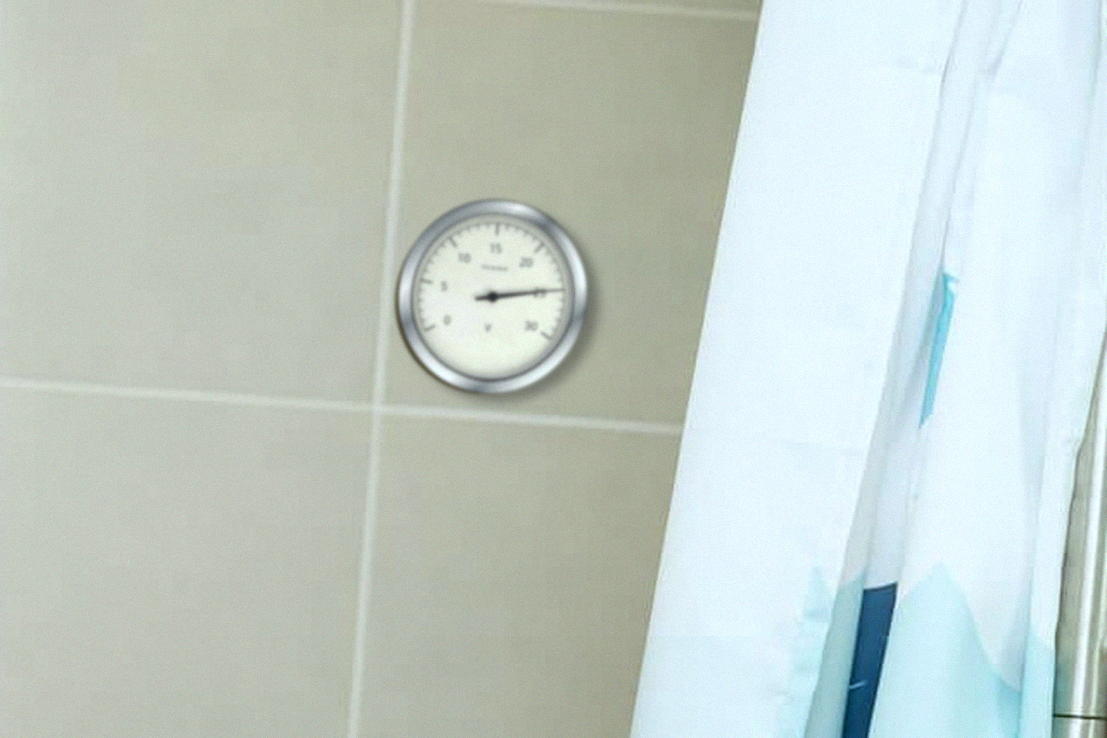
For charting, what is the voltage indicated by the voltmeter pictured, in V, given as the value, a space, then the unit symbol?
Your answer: 25 V
